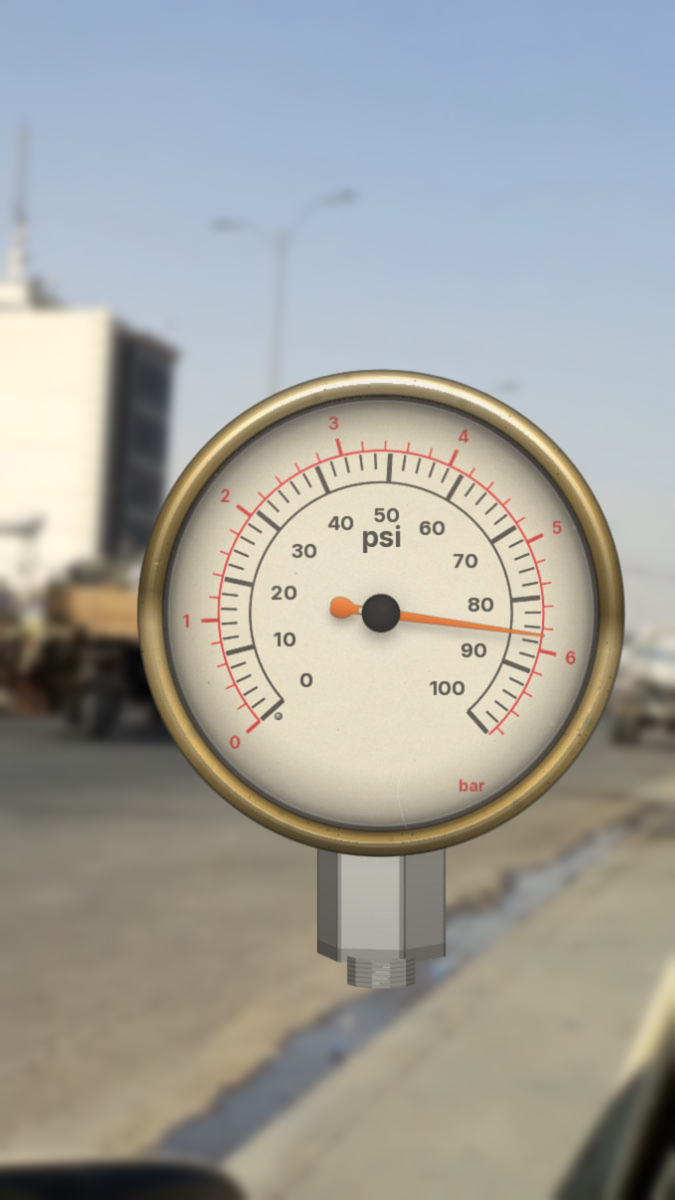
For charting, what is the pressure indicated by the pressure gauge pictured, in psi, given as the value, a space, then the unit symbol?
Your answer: 85 psi
